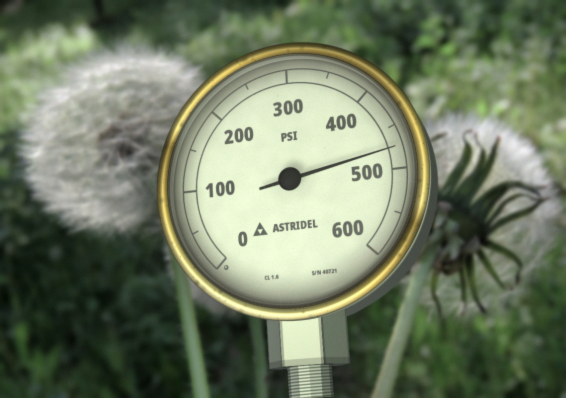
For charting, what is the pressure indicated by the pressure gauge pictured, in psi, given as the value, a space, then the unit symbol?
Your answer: 475 psi
